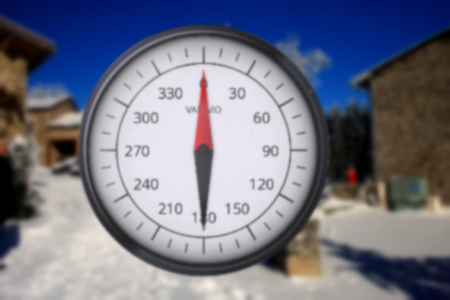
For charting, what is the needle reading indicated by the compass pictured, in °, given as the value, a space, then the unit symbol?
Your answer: 0 °
